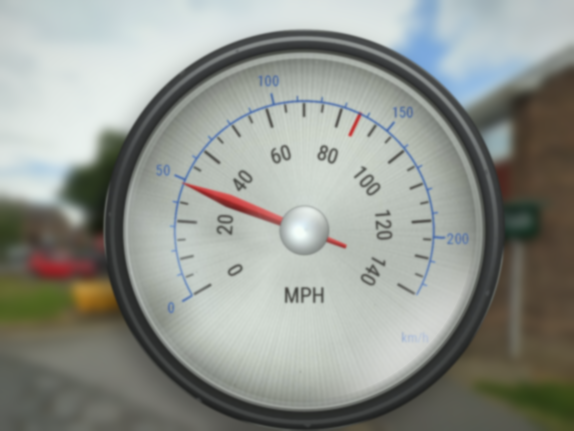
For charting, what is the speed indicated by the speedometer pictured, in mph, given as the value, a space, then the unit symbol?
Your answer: 30 mph
